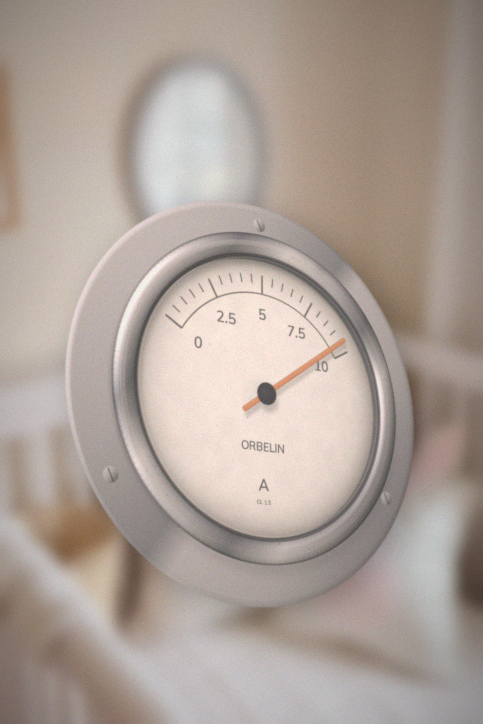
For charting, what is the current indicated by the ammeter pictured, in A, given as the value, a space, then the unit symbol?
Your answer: 9.5 A
